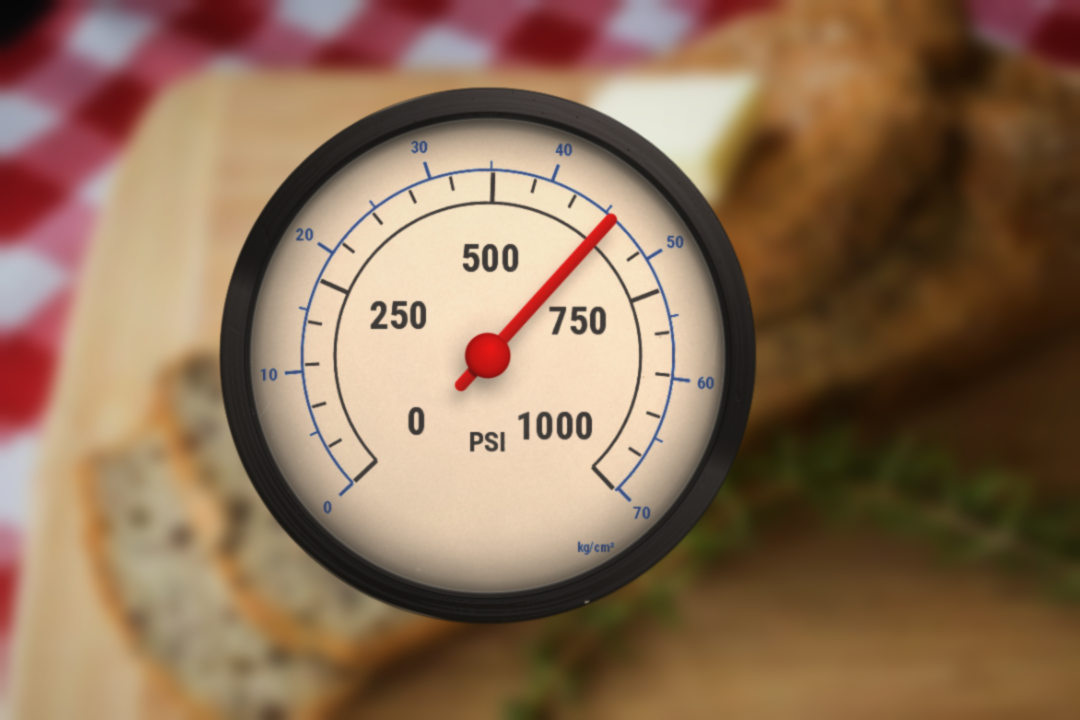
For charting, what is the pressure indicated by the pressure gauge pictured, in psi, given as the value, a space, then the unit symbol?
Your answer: 650 psi
